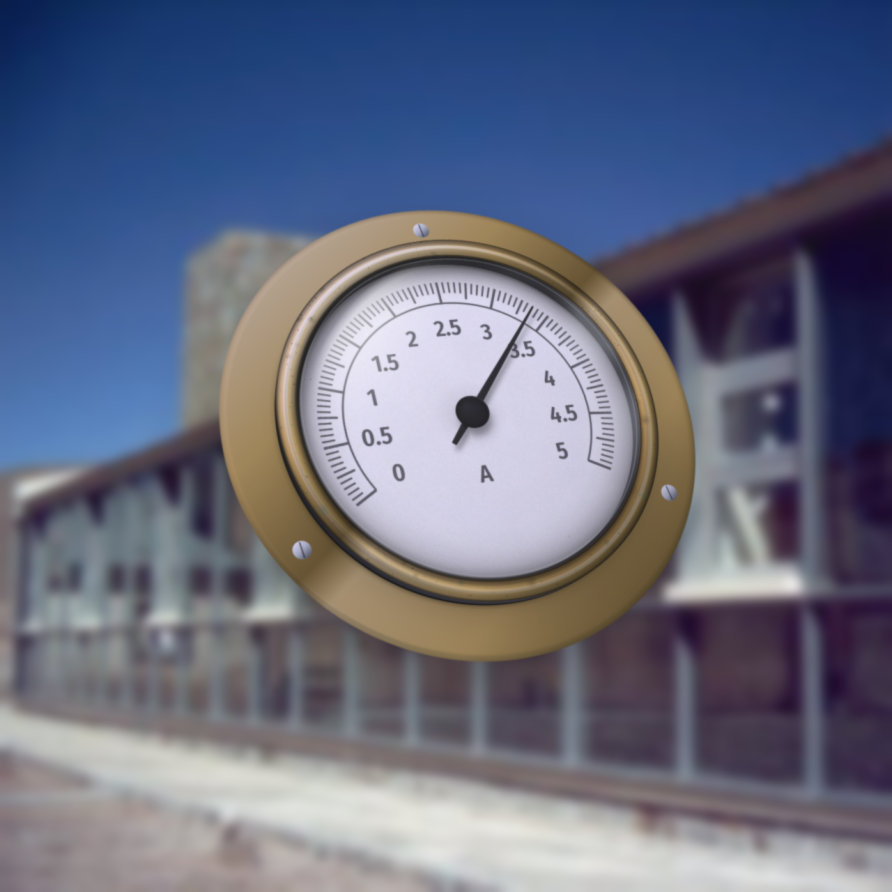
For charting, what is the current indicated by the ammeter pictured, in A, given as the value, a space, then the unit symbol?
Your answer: 3.35 A
